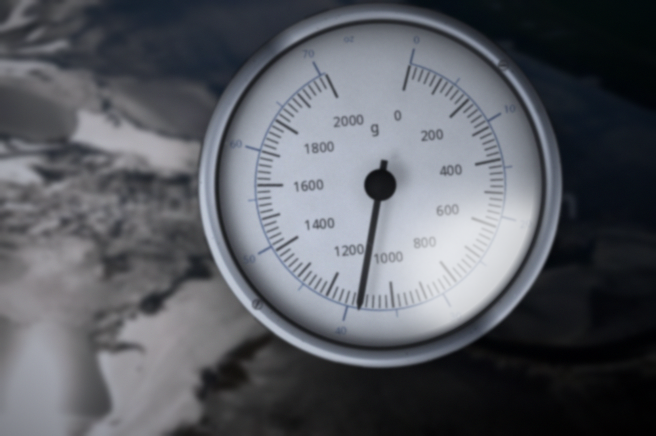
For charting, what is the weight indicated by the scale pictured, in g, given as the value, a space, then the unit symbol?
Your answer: 1100 g
